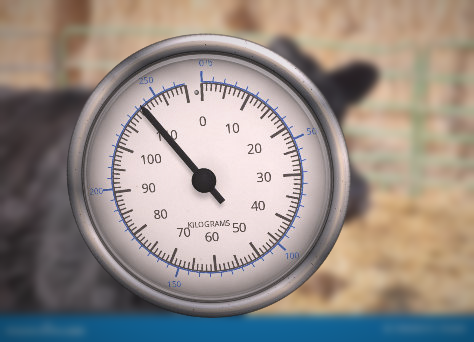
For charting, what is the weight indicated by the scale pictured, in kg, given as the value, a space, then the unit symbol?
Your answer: 110 kg
